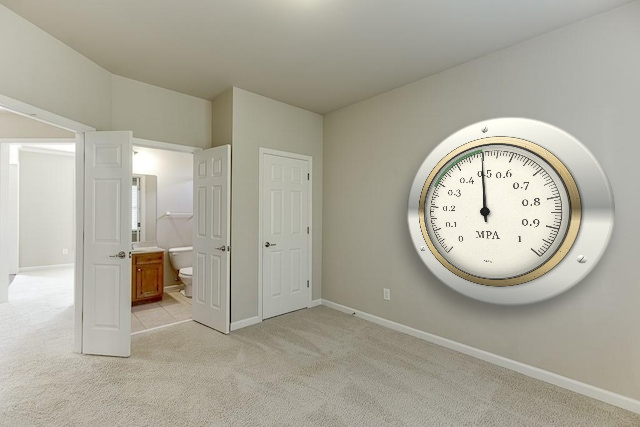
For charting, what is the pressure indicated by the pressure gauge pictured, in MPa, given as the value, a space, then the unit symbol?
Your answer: 0.5 MPa
